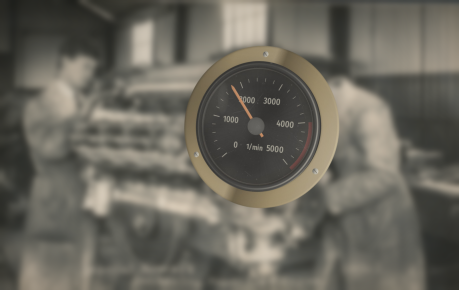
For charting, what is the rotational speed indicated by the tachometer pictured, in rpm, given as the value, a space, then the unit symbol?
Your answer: 1800 rpm
